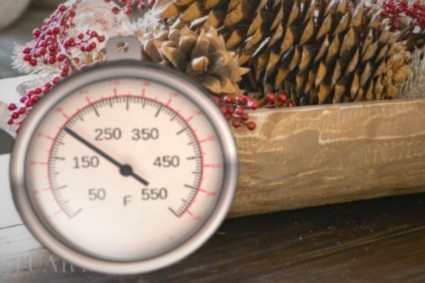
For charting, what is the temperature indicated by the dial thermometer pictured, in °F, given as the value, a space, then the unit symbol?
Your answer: 200 °F
